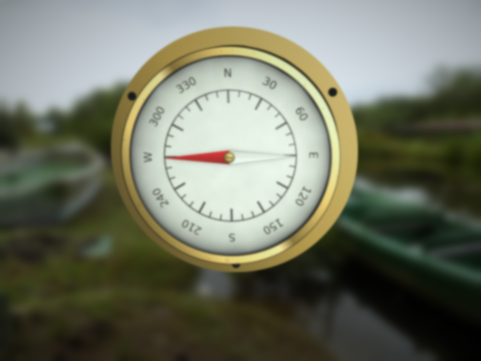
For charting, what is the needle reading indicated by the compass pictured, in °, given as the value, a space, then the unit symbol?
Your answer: 270 °
